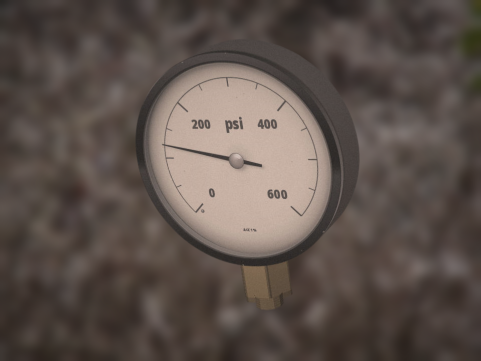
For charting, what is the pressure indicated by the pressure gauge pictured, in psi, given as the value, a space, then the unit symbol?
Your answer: 125 psi
